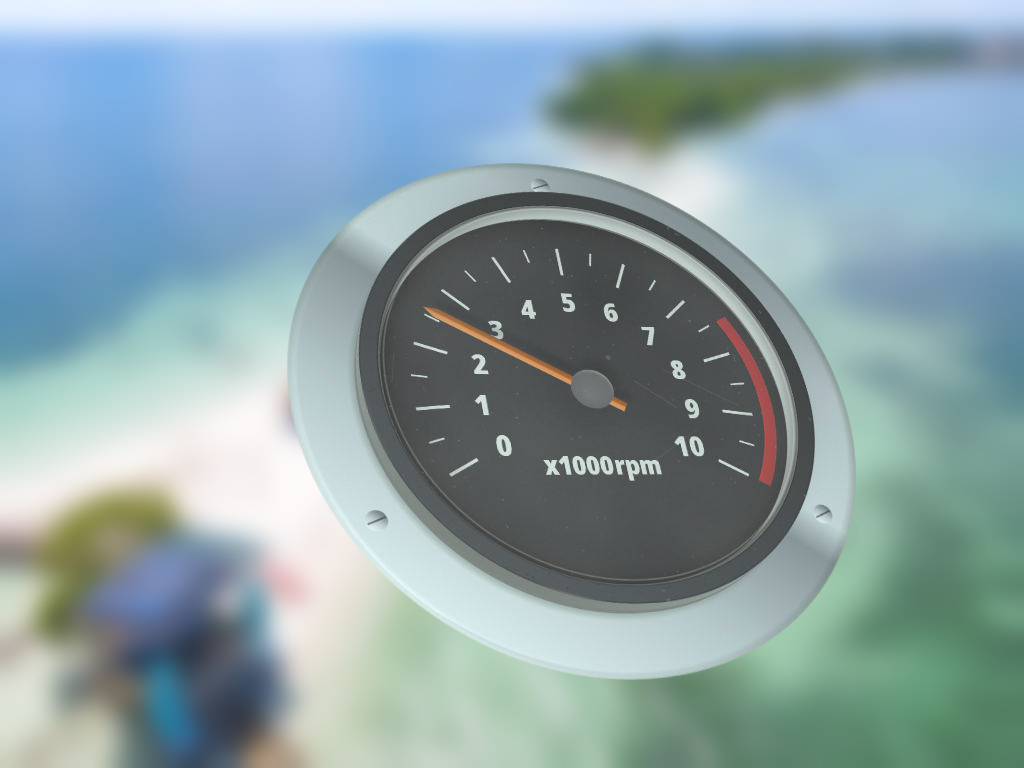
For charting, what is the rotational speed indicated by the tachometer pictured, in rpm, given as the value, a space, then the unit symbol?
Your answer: 2500 rpm
